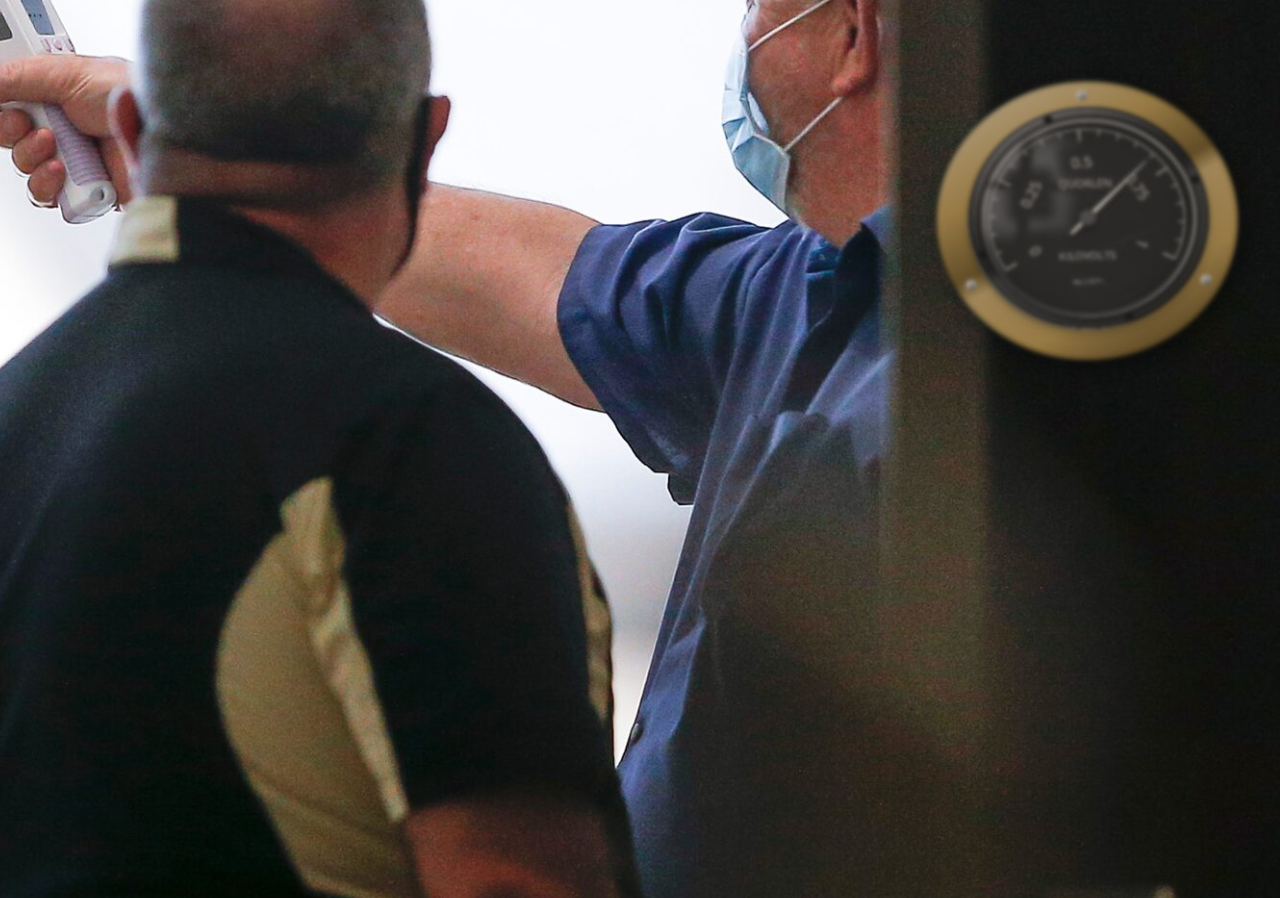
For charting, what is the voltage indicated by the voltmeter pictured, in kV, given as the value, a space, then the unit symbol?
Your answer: 0.7 kV
